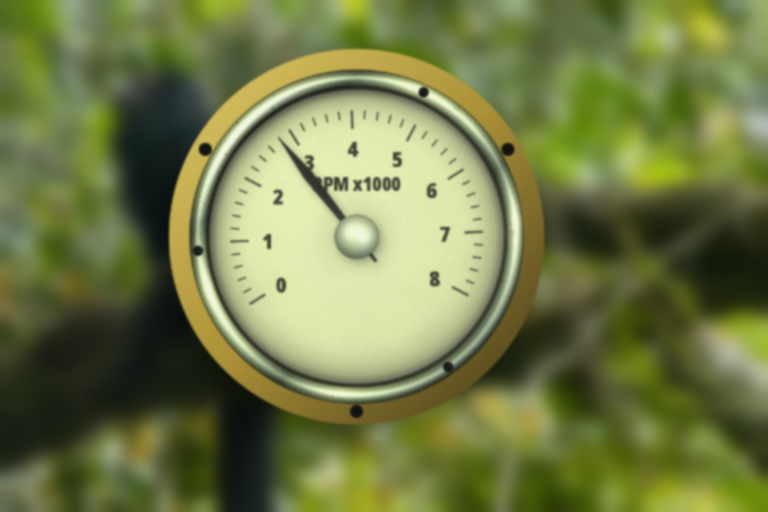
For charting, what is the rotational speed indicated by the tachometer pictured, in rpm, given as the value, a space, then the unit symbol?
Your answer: 2800 rpm
